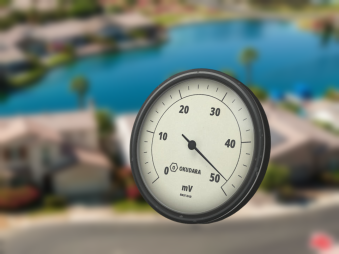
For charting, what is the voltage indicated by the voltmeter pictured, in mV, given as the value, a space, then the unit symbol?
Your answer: 48 mV
